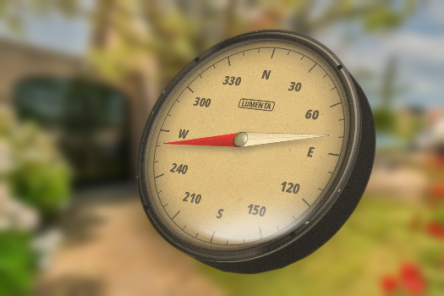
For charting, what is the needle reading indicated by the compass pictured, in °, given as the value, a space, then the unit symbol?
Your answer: 260 °
